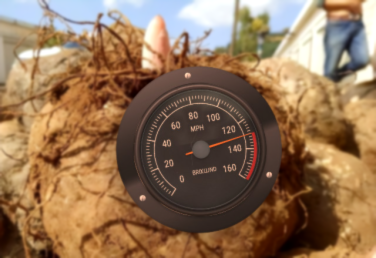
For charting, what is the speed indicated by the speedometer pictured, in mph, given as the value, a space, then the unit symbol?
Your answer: 130 mph
